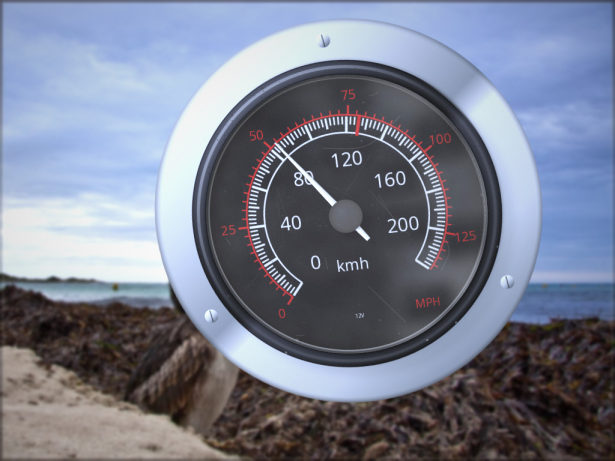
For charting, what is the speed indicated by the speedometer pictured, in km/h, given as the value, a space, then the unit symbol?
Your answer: 84 km/h
